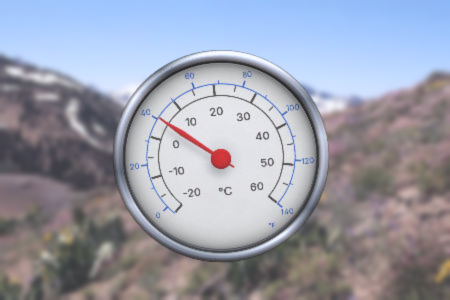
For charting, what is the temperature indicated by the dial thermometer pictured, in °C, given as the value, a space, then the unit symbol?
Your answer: 5 °C
